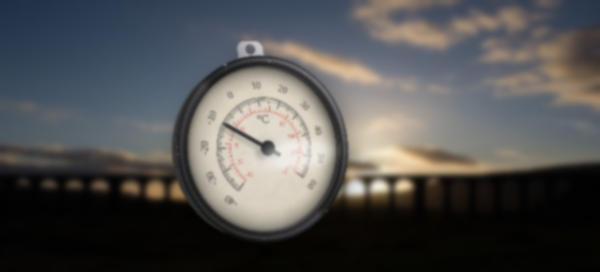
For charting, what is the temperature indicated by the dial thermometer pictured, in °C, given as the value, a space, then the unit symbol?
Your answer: -10 °C
